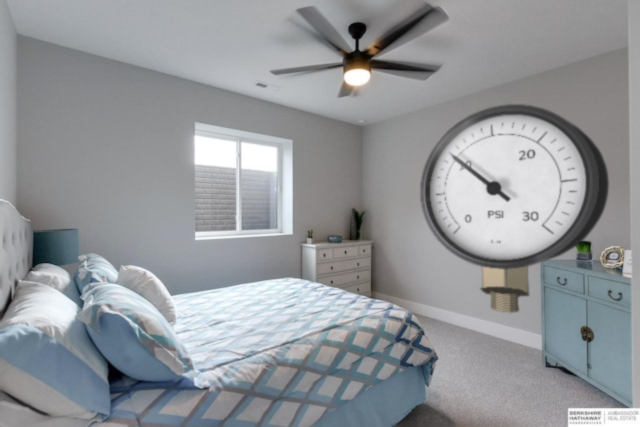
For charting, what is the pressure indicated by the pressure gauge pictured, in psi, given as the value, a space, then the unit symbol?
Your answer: 10 psi
